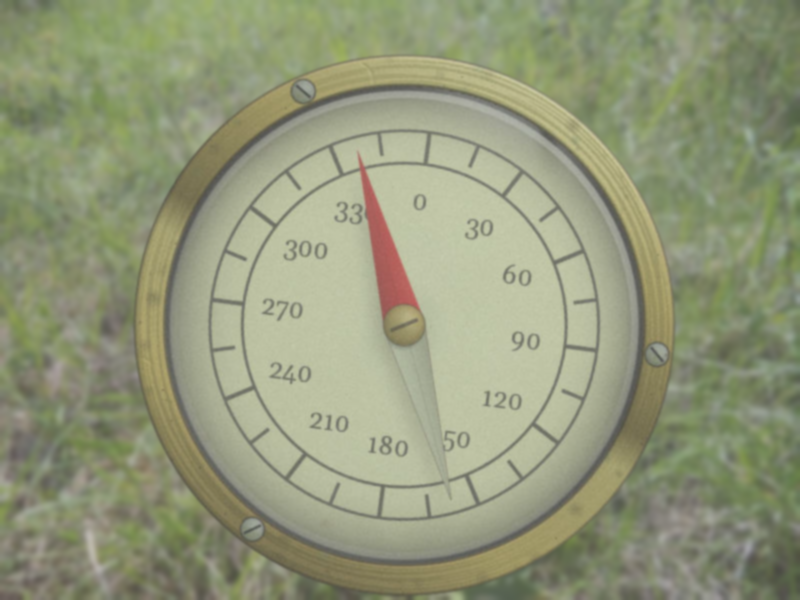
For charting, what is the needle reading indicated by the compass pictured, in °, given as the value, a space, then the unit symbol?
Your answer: 337.5 °
